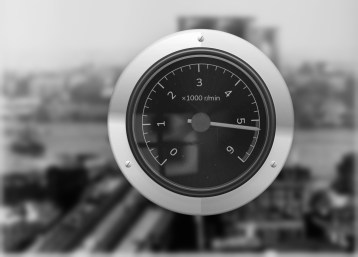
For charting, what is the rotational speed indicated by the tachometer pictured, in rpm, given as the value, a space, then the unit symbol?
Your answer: 5200 rpm
